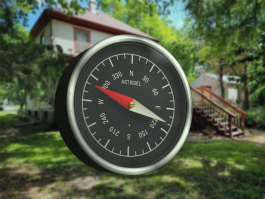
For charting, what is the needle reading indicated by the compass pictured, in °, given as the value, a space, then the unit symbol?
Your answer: 290 °
